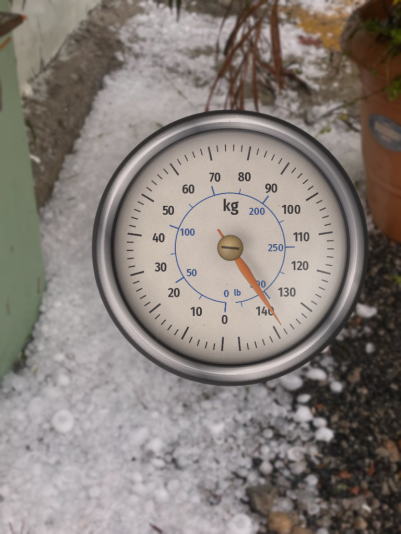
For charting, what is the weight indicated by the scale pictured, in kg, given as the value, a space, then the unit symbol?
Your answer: 138 kg
